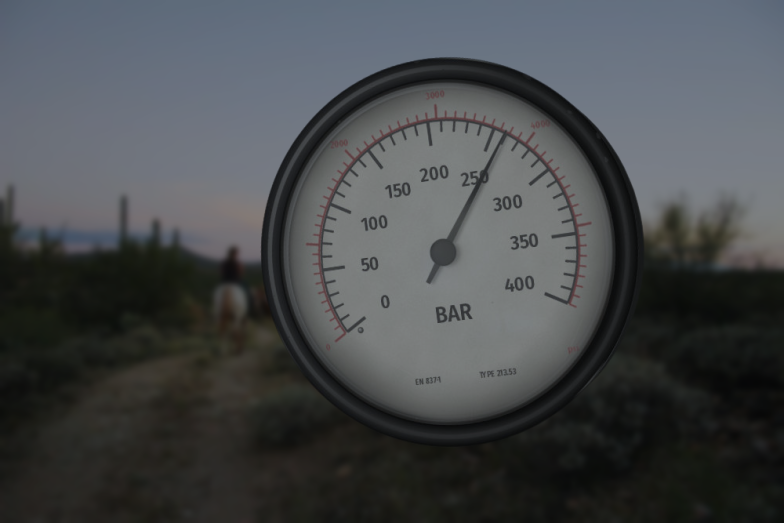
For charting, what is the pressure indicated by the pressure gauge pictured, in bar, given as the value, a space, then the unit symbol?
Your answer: 260 bar
